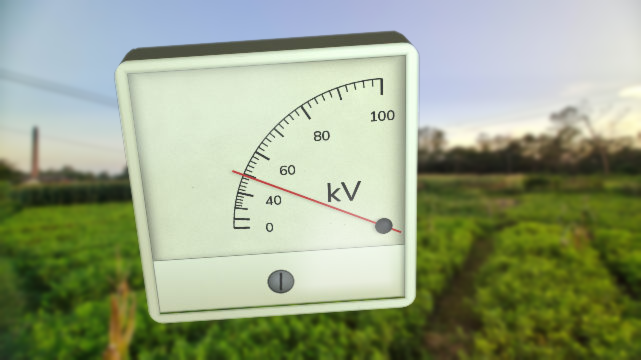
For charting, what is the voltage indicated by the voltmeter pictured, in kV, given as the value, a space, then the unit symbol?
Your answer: 50 kV
